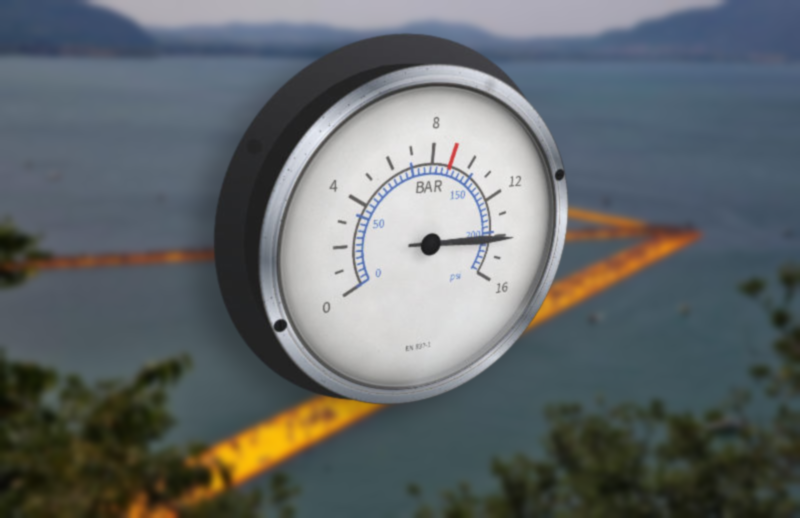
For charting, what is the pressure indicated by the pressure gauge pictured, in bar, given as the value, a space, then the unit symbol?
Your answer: 14 bar
